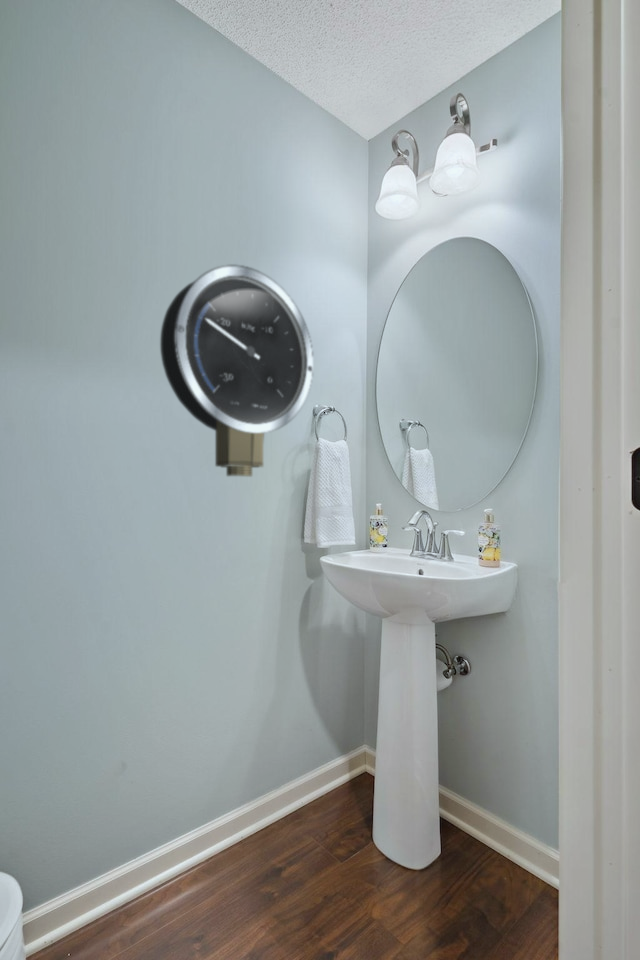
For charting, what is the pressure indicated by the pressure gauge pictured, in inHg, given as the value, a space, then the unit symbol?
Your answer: -22 inHg
